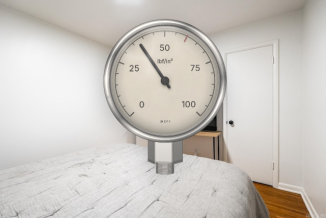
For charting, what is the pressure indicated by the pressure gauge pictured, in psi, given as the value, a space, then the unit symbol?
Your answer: 37.5 psi
